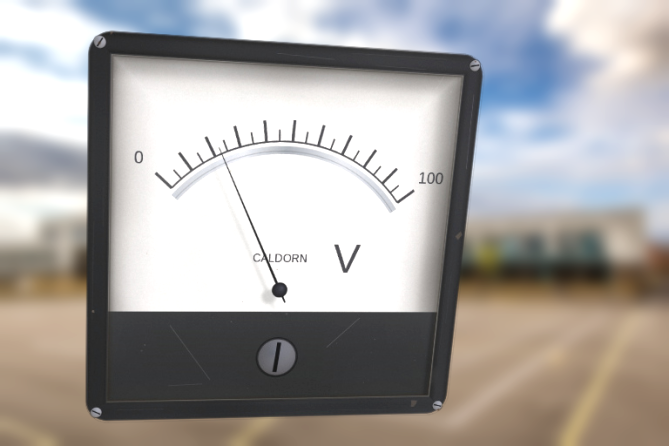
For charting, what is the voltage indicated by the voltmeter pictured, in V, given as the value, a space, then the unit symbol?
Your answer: 22.5 V
